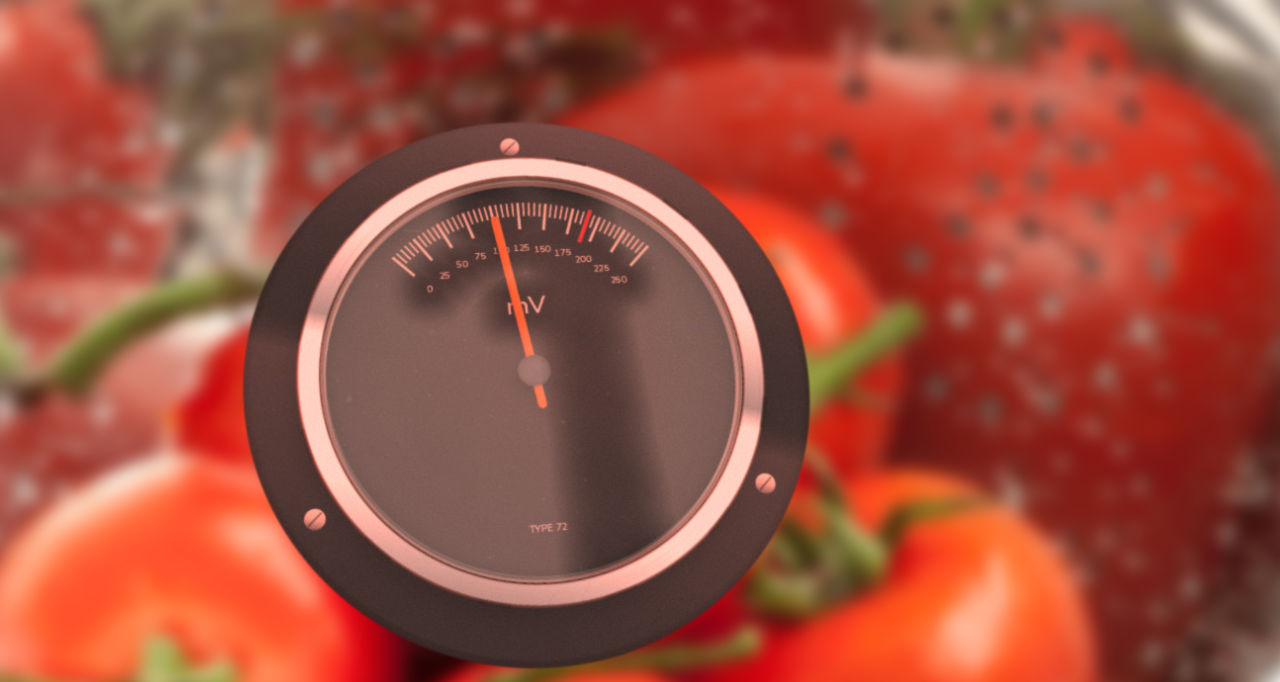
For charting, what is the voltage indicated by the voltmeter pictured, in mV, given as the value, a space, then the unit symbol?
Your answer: 100 mV
